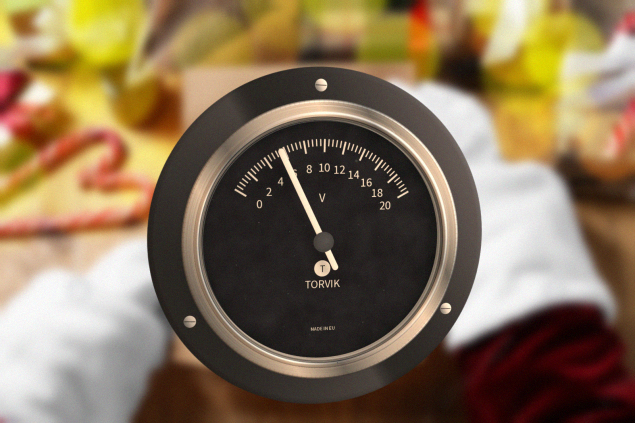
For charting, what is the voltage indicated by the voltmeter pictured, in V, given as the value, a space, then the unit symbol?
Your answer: 5.6 V
